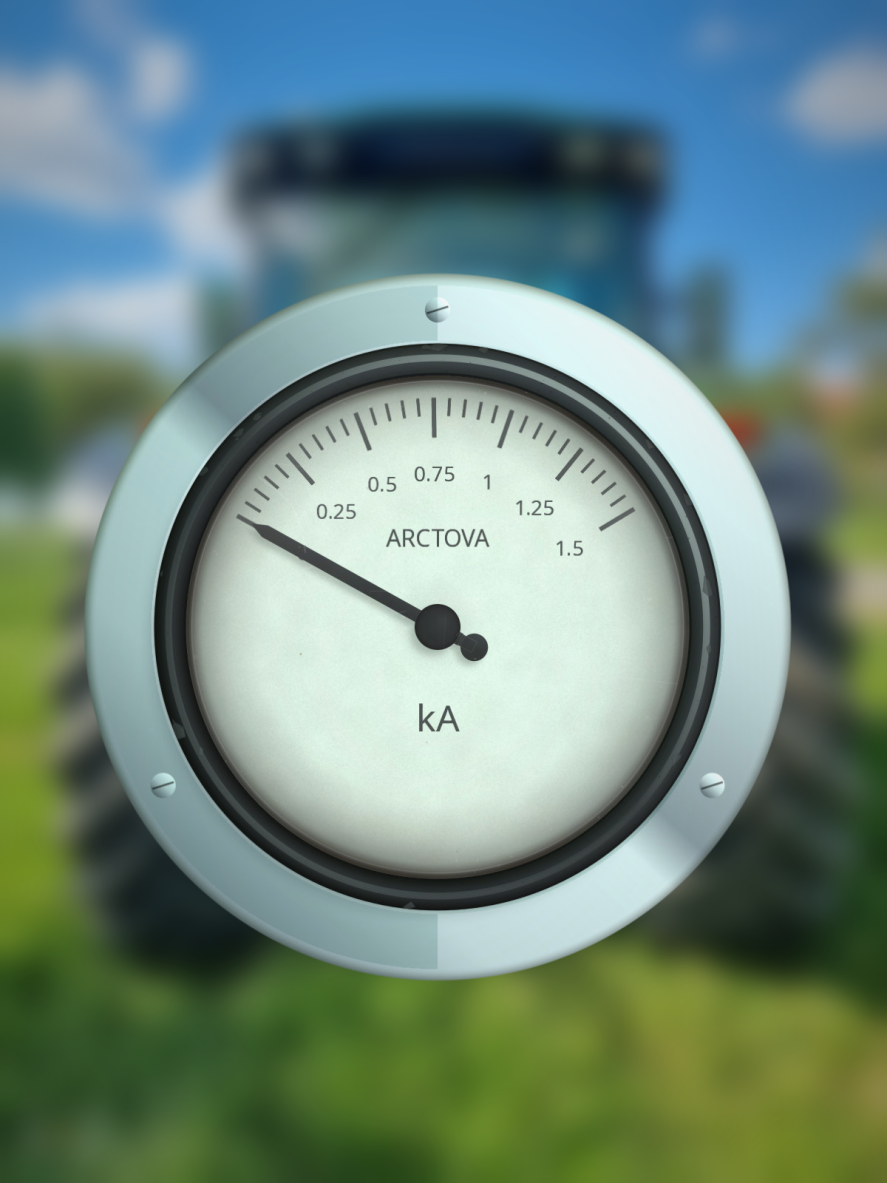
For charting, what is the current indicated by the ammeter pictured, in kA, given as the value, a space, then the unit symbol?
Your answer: 0 kA
